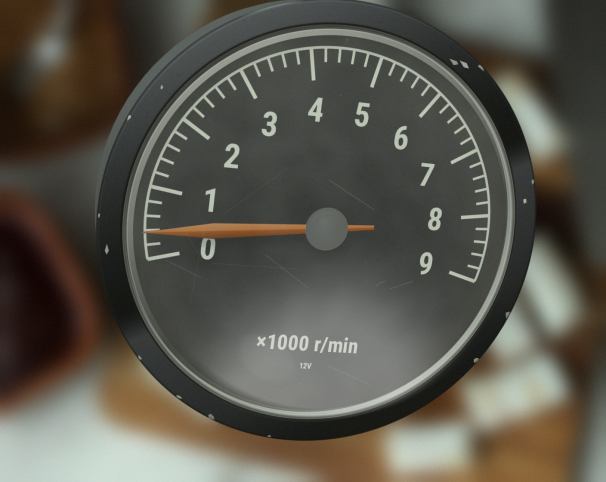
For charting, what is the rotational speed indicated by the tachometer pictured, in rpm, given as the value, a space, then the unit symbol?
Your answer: 400 rpm
